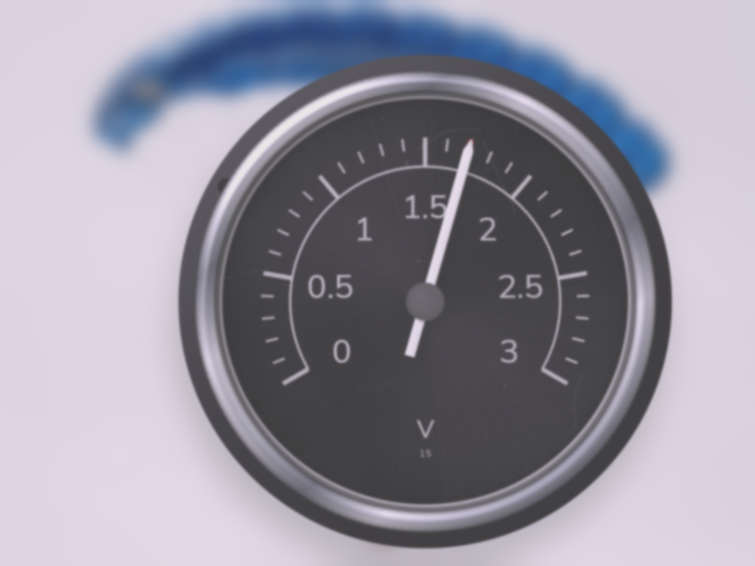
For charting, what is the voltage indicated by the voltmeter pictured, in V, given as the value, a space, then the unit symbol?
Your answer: 1.7 V
